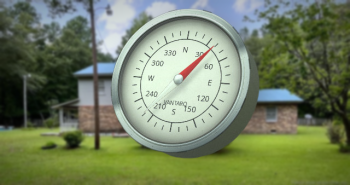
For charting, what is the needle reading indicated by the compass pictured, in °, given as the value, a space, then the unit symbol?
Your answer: 40 °
